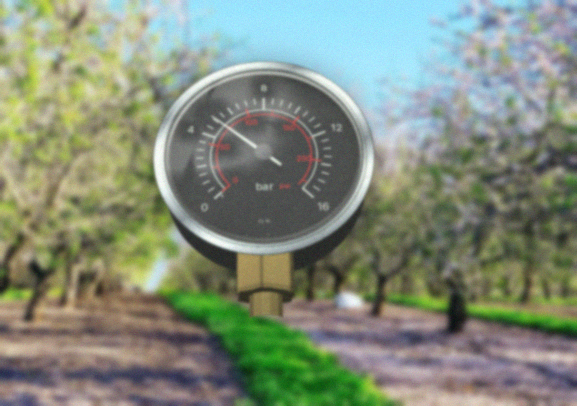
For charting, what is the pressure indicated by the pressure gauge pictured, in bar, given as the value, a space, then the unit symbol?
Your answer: 5 bar
